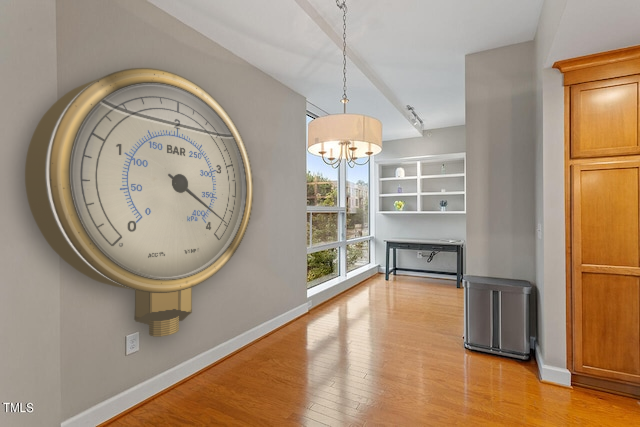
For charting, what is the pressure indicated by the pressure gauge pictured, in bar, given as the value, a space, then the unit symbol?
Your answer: 3.8 bar
